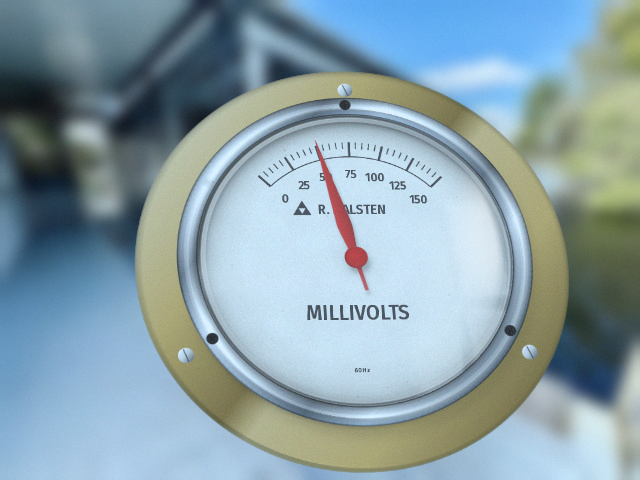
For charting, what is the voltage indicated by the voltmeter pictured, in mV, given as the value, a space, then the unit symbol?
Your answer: 50 mV
